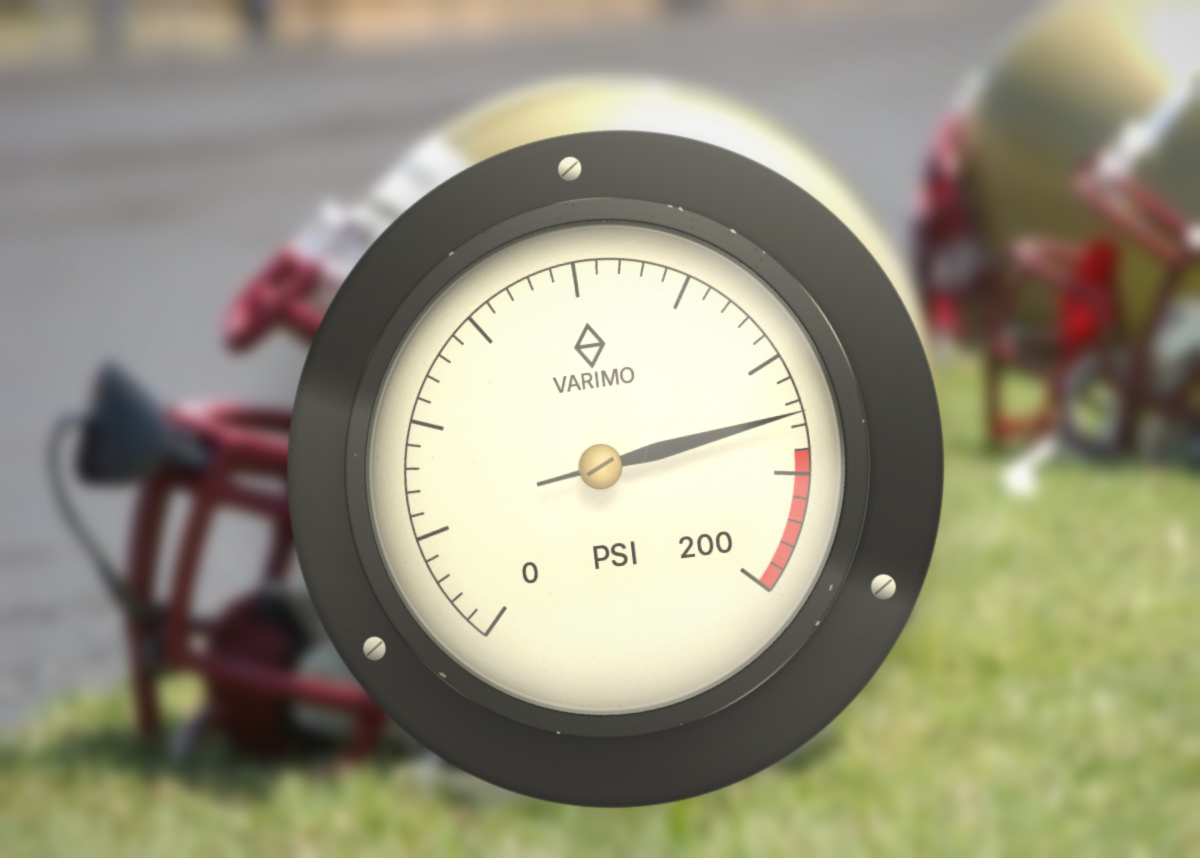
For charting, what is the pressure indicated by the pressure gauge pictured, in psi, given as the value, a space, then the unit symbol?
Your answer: 162.5 psi
